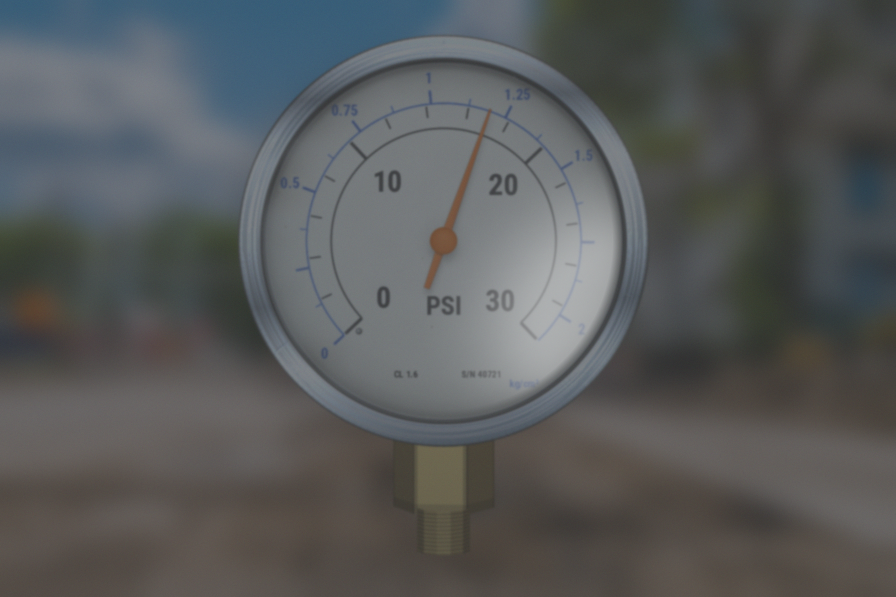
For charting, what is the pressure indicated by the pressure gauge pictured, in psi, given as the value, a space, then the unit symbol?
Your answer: 17 psi
